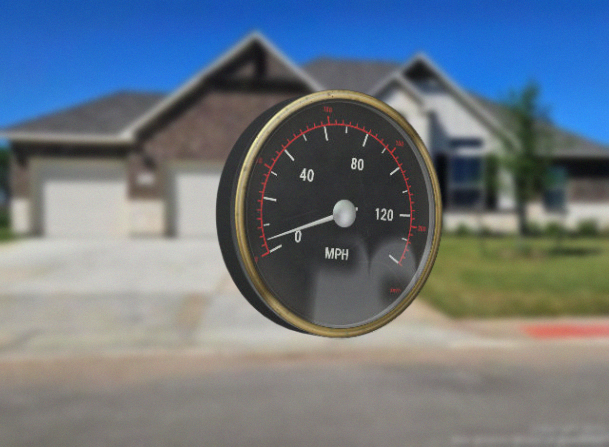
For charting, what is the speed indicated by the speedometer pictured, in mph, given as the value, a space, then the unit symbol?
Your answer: 5 mph
